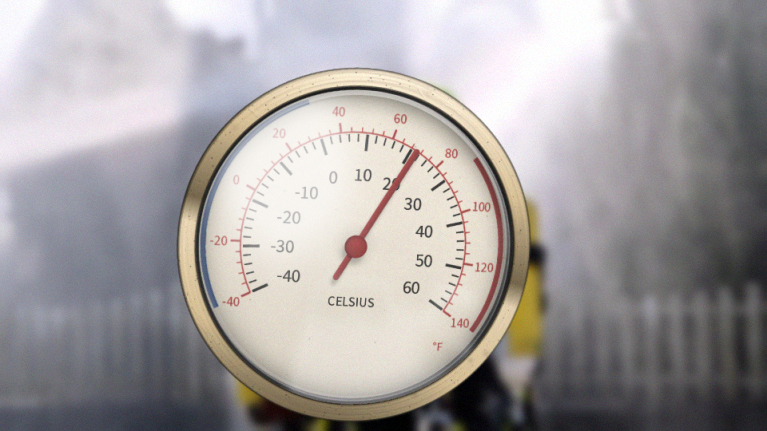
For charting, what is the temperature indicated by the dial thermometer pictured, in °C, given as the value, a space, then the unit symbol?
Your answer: 21 °C
